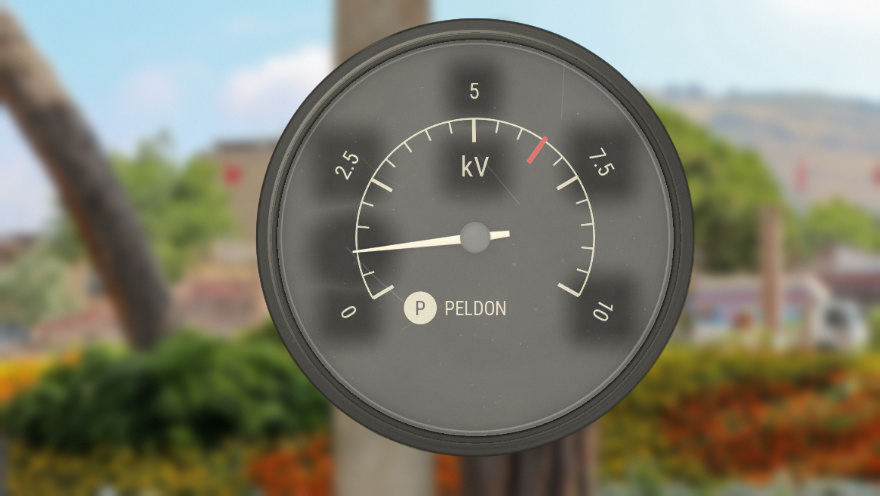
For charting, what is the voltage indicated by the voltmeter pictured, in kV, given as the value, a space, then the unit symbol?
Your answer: 1 kV
